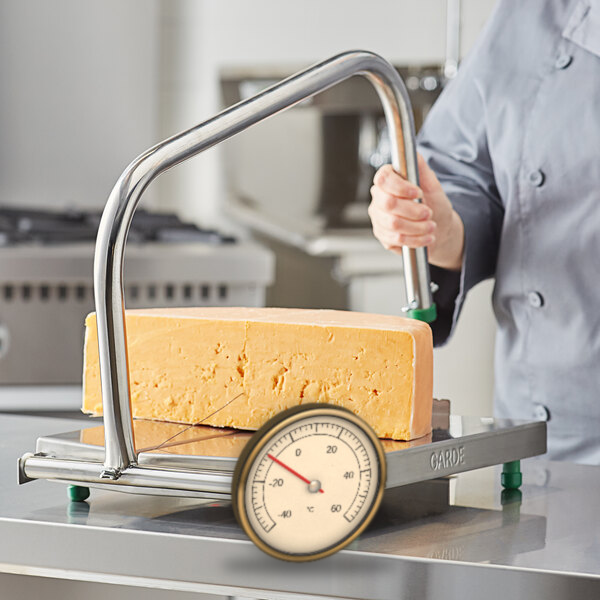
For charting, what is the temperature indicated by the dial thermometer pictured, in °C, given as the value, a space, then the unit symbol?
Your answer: -10 °C
